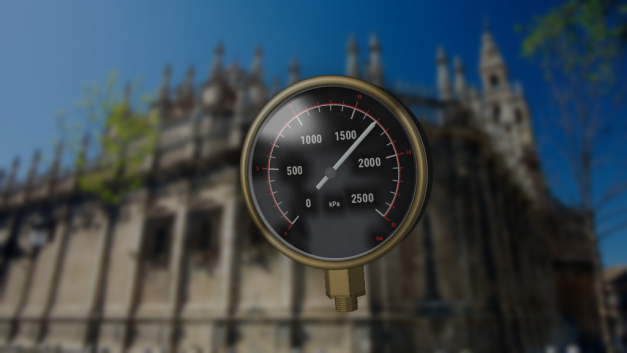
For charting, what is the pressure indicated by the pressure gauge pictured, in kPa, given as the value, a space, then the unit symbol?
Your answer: 1700 kPa
